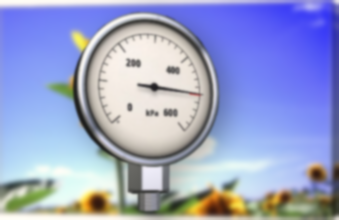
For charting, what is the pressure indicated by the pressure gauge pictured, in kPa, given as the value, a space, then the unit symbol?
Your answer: 500 kPa
